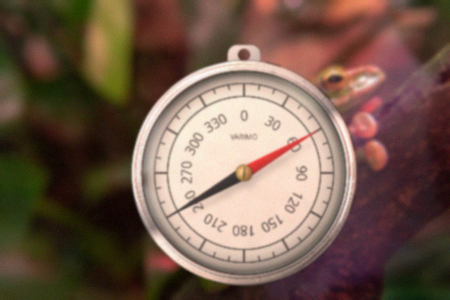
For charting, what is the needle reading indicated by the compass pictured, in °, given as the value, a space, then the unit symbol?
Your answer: 60 °
